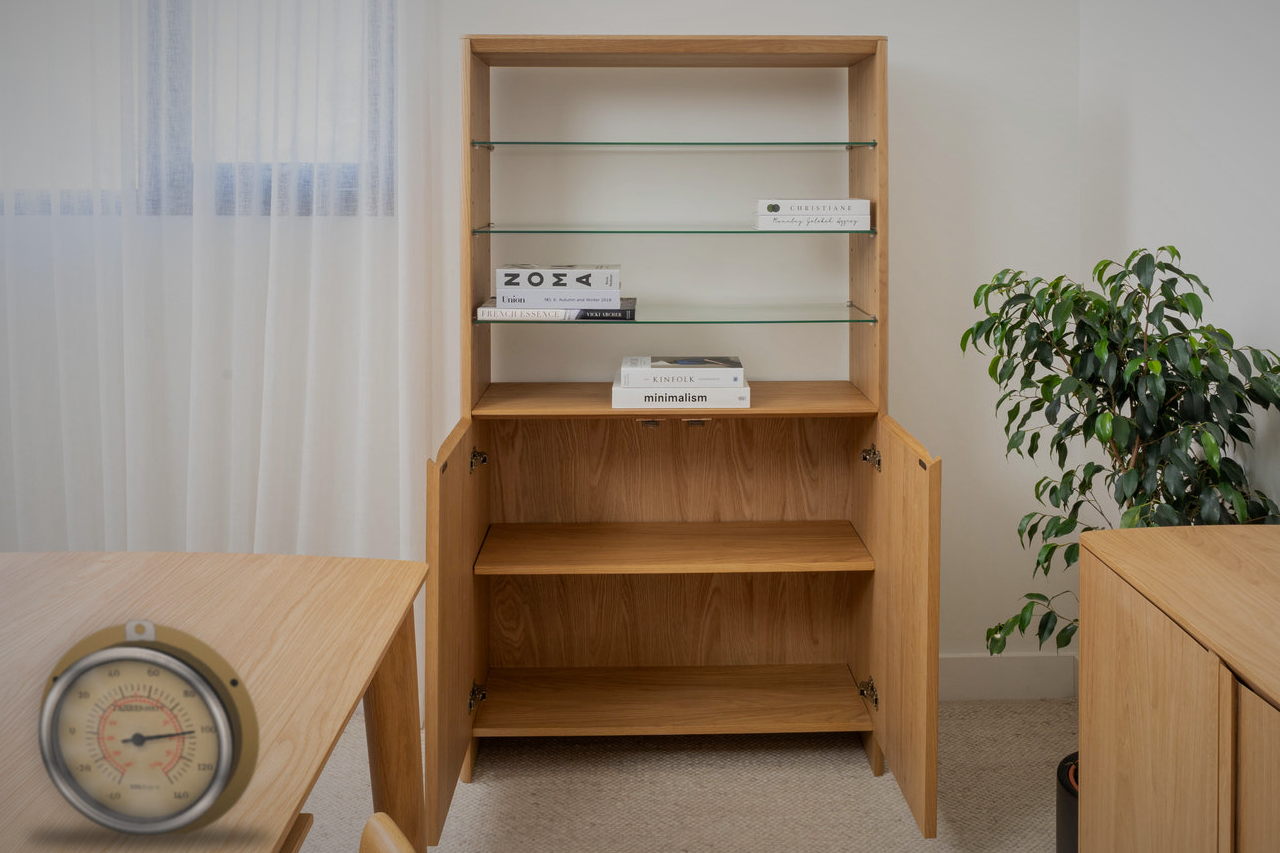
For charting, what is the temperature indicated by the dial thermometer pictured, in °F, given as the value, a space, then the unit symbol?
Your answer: 100 °F
